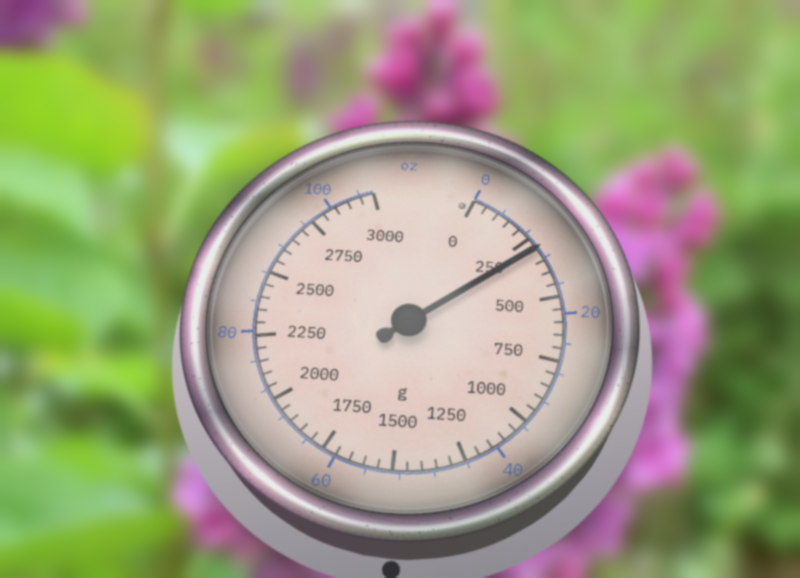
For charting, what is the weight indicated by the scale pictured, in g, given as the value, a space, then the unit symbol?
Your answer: 300 g
